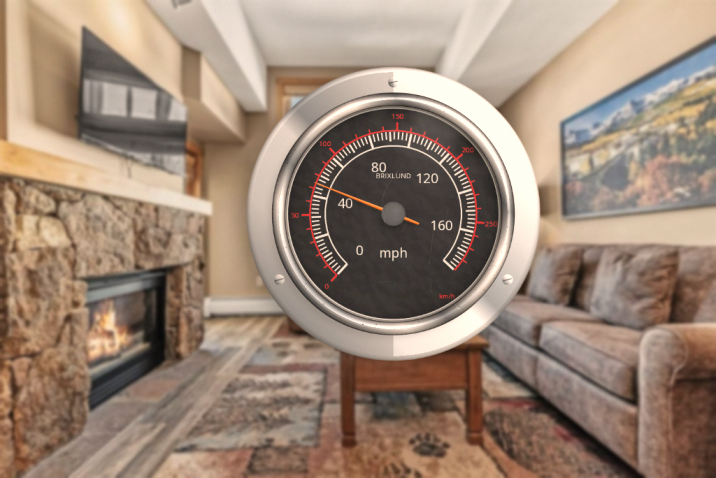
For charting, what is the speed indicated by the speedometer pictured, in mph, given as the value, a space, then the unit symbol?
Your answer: 46 mph
